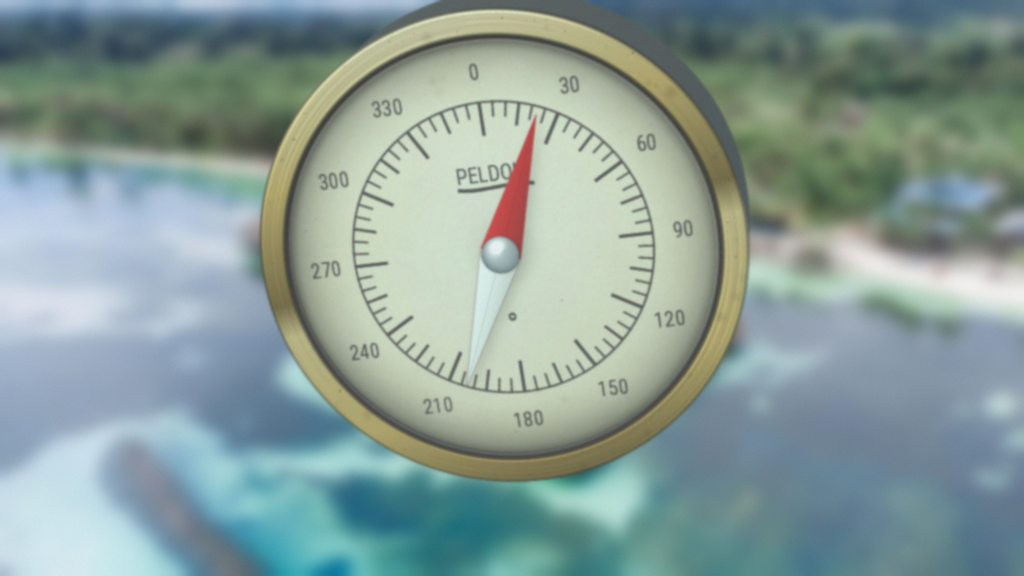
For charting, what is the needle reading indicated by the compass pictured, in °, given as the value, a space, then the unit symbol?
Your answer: 22.5 °
